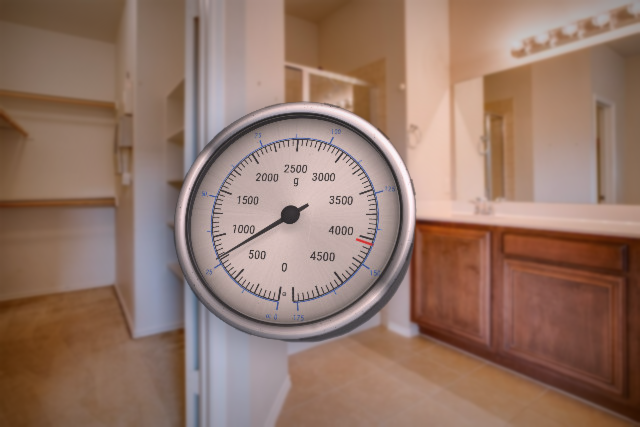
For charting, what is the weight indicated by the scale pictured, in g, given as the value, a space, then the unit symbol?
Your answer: 750 g
